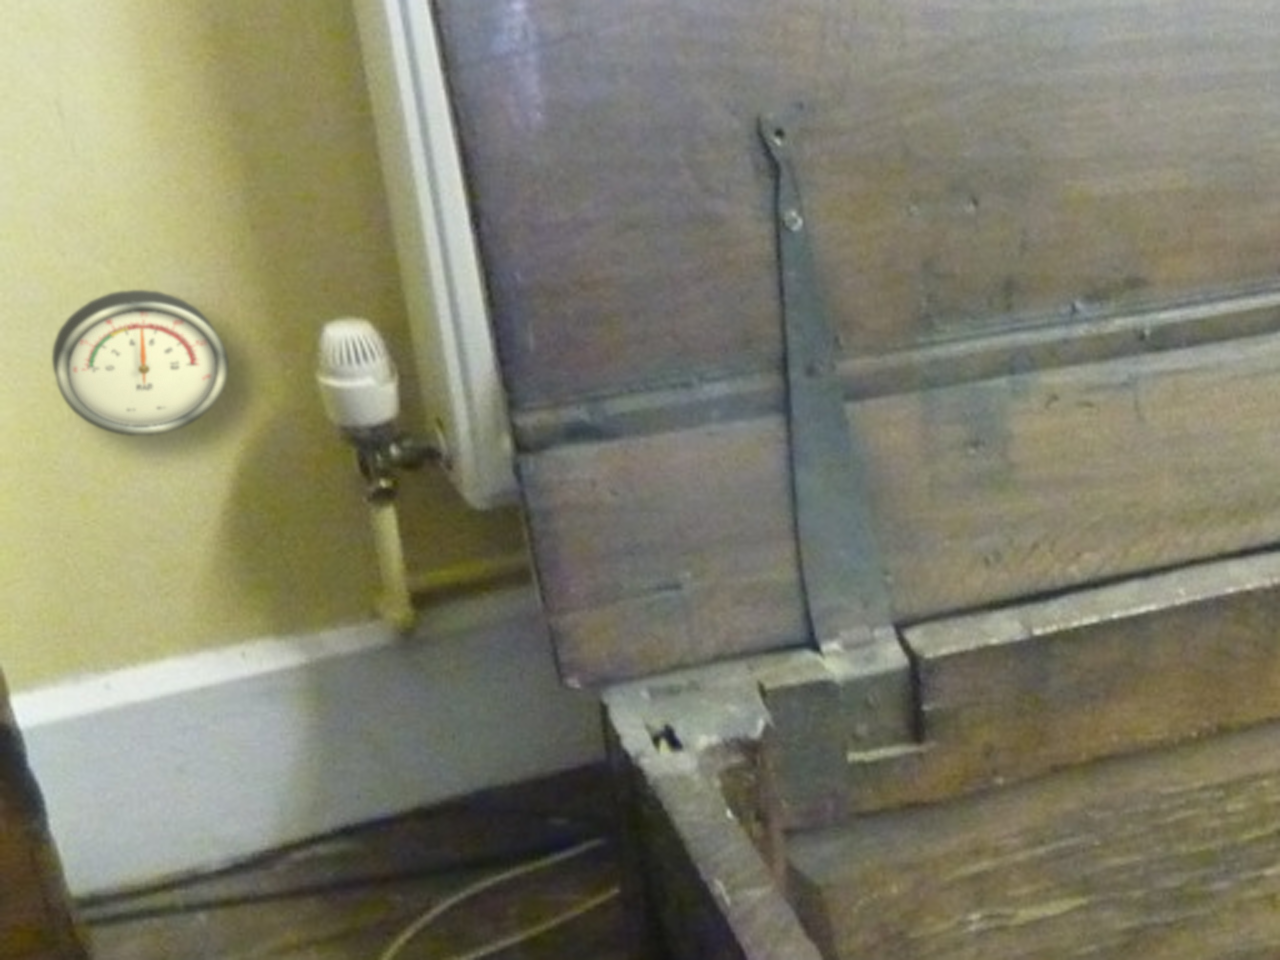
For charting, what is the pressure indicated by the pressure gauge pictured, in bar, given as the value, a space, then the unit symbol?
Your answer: 5 bar
